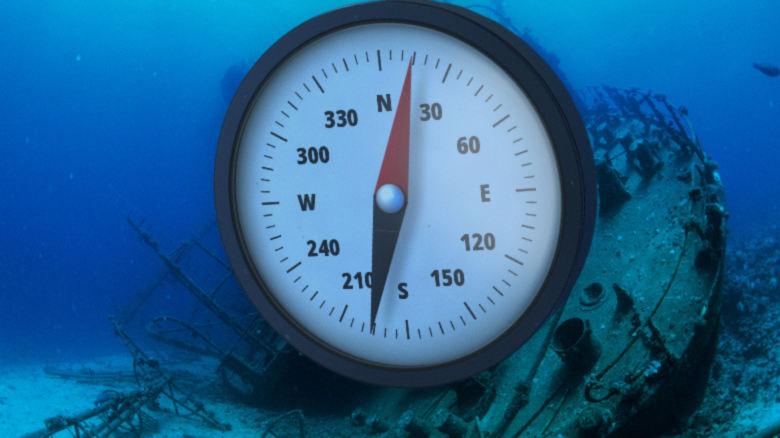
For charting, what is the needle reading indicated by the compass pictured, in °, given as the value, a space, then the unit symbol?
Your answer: 15 °
